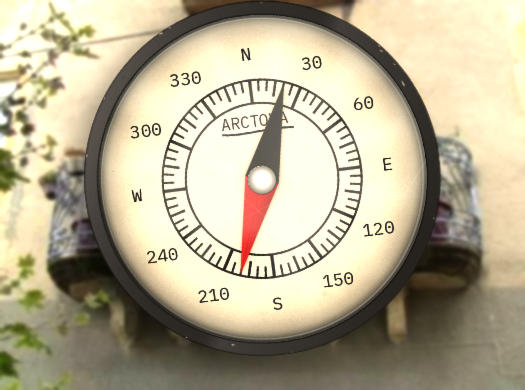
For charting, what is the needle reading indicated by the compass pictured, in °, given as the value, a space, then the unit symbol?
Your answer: 200 °
